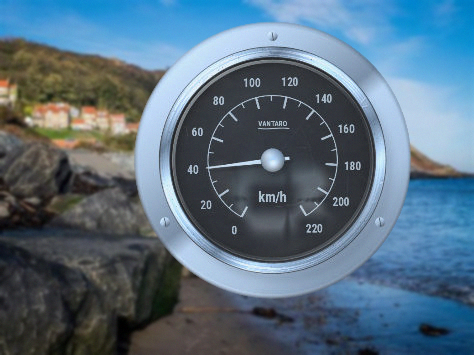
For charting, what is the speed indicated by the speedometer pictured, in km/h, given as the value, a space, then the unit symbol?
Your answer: 40 km/h
